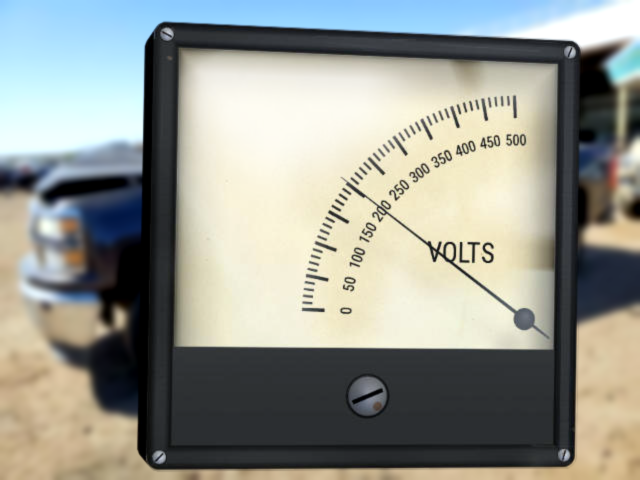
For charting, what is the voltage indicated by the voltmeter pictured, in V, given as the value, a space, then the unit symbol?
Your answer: 200 V
